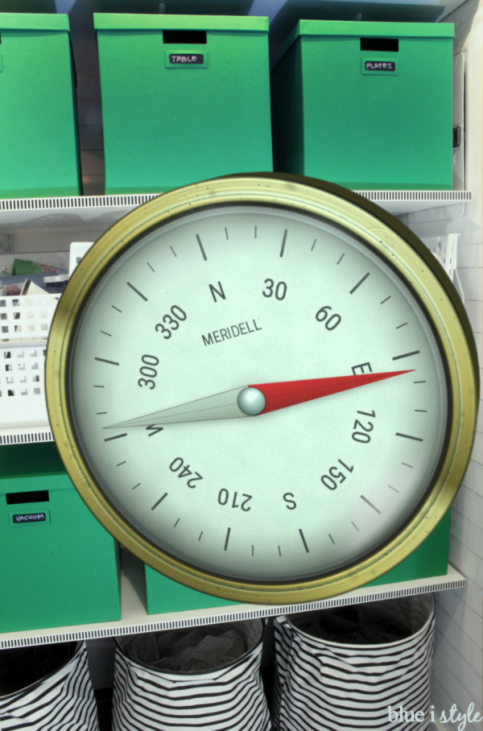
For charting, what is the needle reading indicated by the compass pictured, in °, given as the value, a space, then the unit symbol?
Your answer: 95 °
